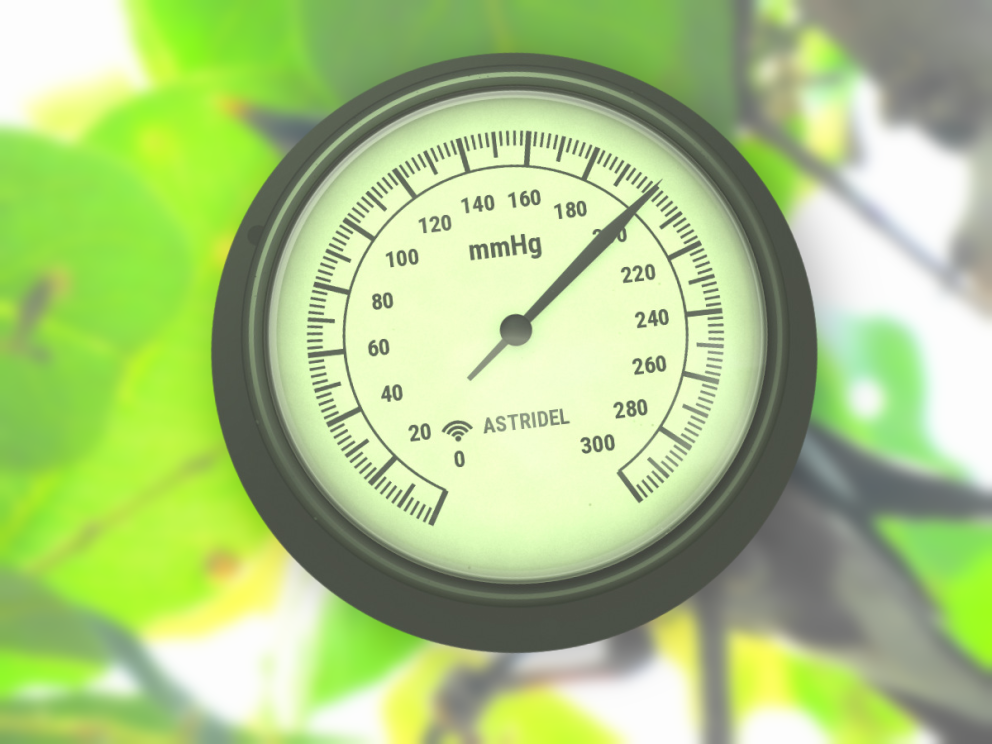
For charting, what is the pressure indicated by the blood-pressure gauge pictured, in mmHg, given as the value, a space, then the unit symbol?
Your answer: 200 mmHg
